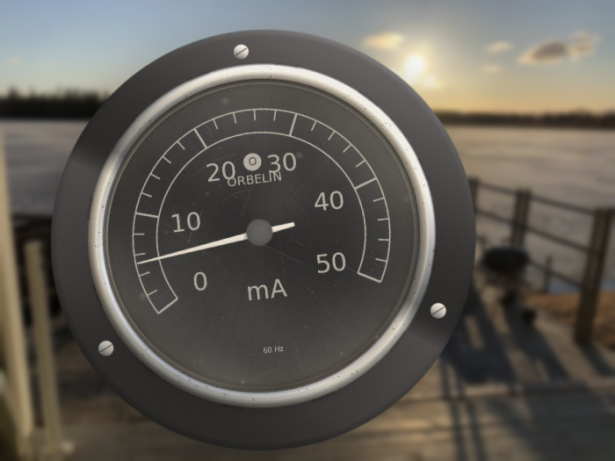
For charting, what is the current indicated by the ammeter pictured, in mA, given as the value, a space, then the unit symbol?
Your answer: 5 mA
